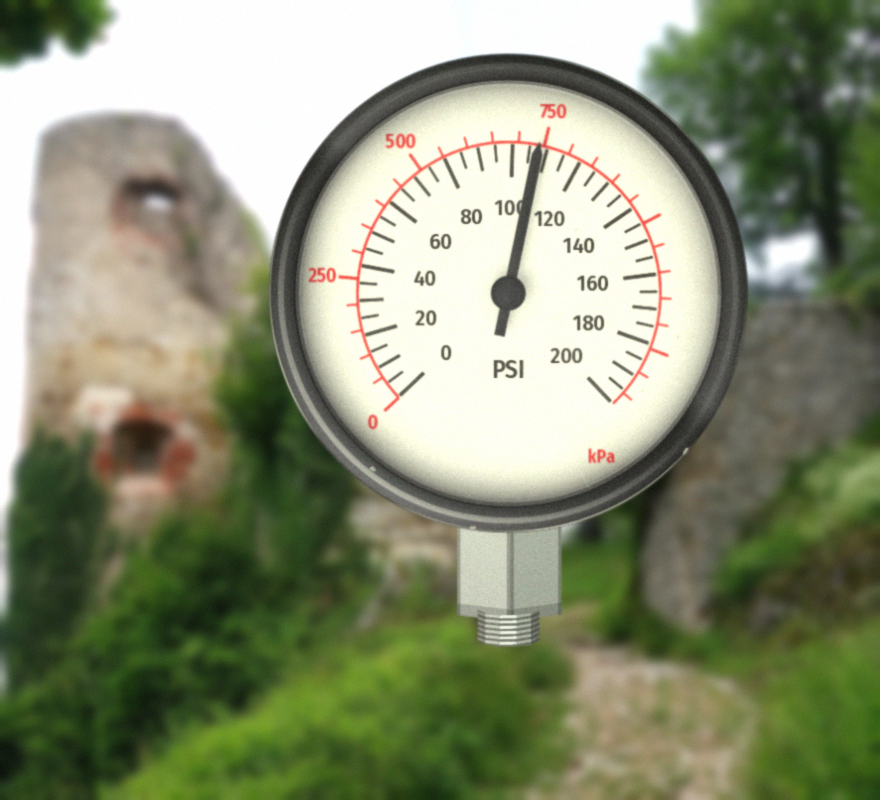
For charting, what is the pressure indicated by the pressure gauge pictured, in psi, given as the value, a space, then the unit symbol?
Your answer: 107.5 psi
